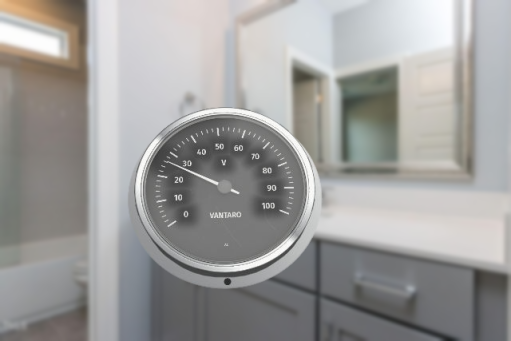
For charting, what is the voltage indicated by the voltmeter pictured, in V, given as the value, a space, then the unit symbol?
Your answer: 26 V
